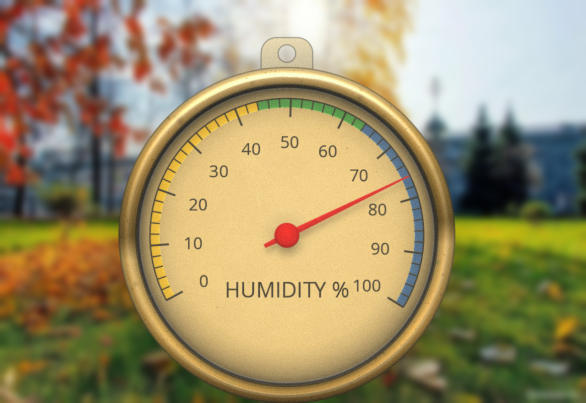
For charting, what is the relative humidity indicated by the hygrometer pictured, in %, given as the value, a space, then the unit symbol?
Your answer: 76 %
